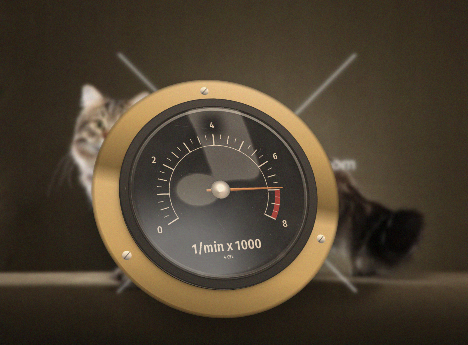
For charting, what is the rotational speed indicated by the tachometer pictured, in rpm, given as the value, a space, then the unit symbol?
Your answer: 7000 rpm
